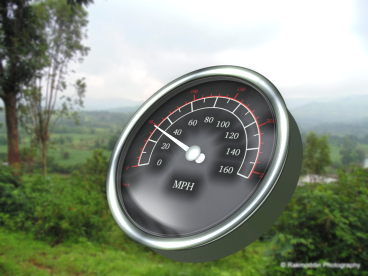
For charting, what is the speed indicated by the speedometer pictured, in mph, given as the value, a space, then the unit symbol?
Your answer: 30 mph
